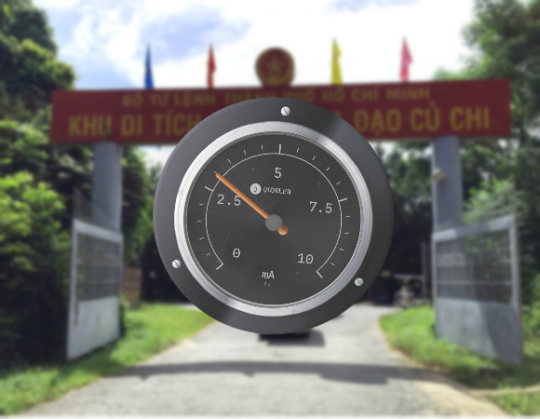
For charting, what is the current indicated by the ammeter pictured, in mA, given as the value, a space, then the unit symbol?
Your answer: 3 mA
